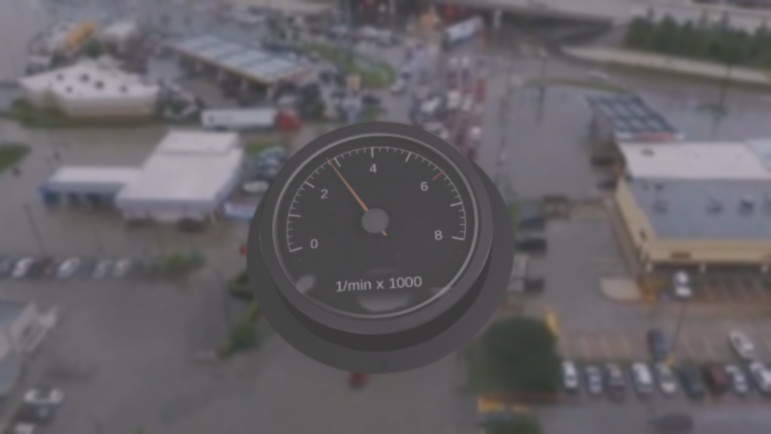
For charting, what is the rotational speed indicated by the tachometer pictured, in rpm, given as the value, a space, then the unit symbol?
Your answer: 2800 rpm
